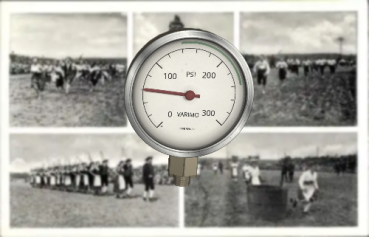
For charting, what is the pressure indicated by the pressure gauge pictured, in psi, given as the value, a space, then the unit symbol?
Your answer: 60 psi
